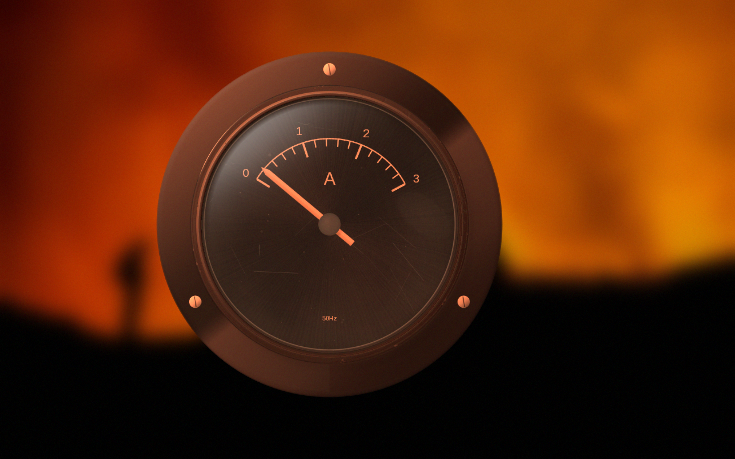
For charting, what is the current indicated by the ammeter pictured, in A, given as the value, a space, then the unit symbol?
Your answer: 0.2 A
